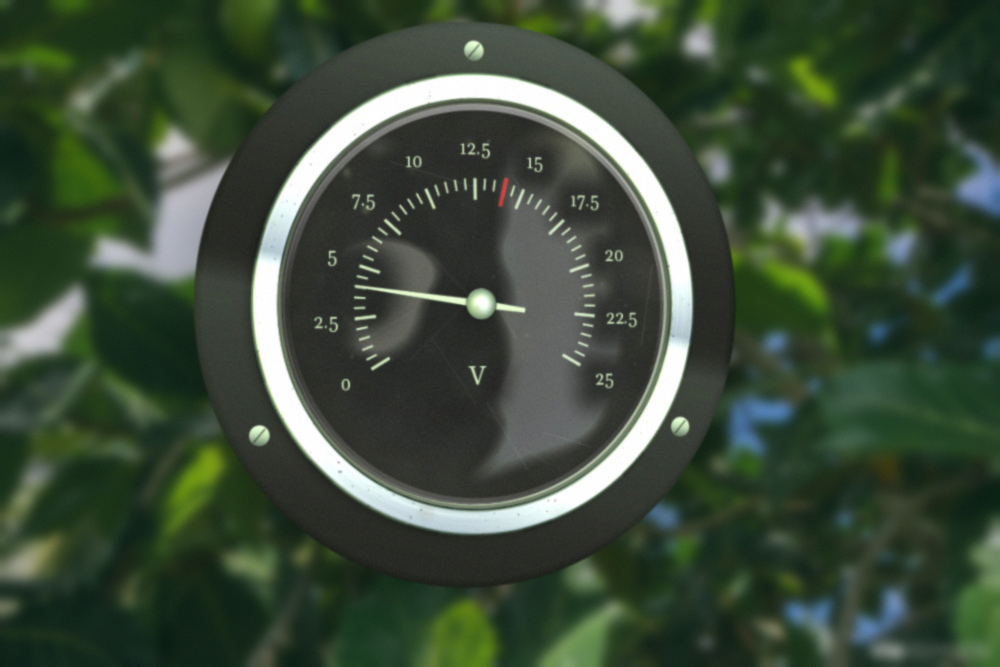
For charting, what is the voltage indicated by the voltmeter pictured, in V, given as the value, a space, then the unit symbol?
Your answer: 4 V
